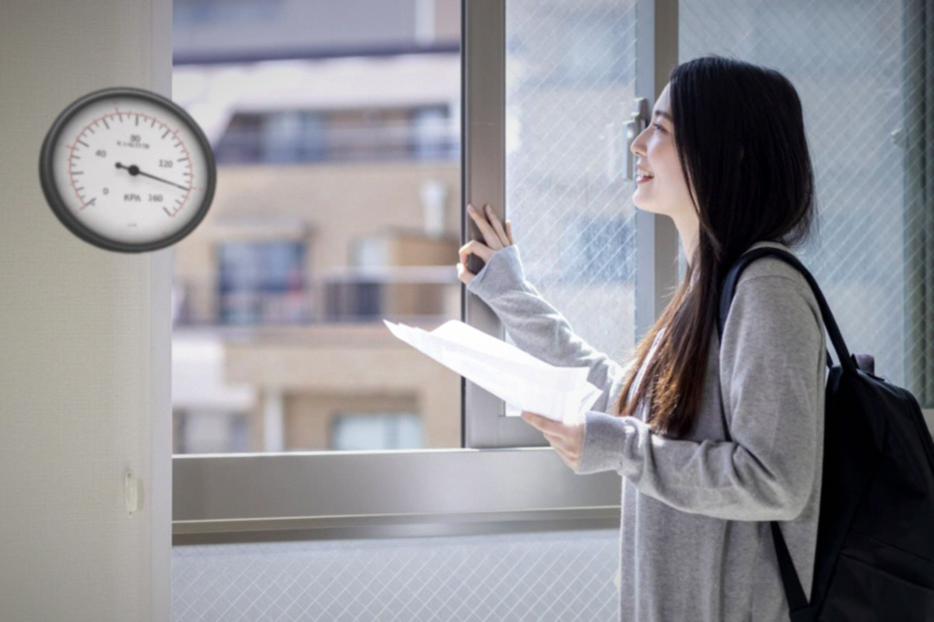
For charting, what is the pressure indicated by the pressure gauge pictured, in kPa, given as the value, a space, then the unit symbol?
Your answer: 140 kPa
